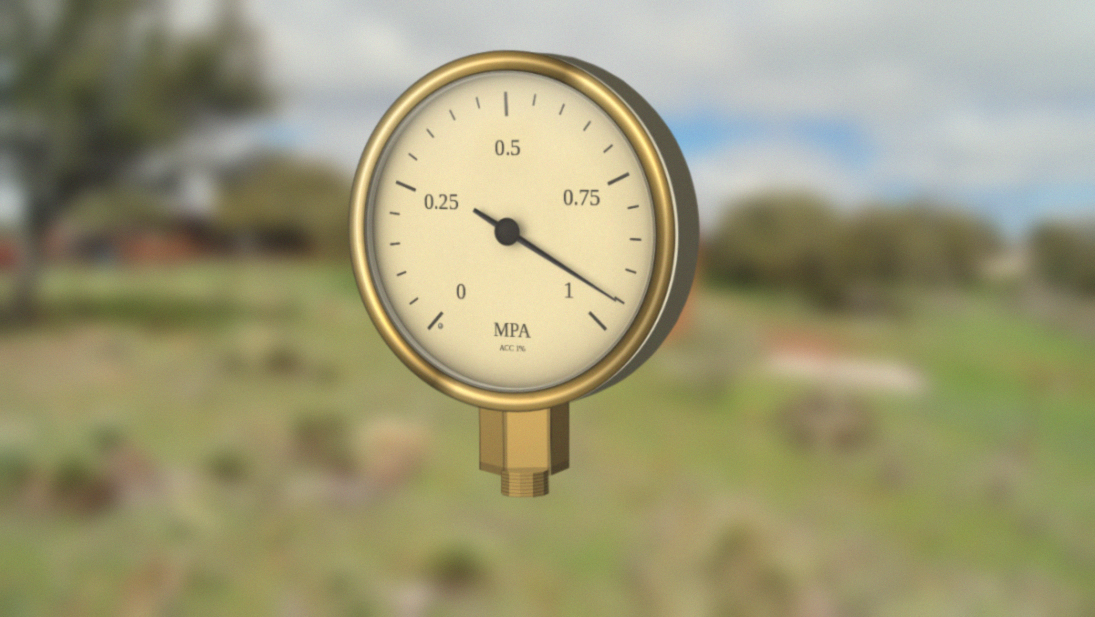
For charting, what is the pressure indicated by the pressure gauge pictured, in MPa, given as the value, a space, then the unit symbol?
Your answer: 0.95 MPa
